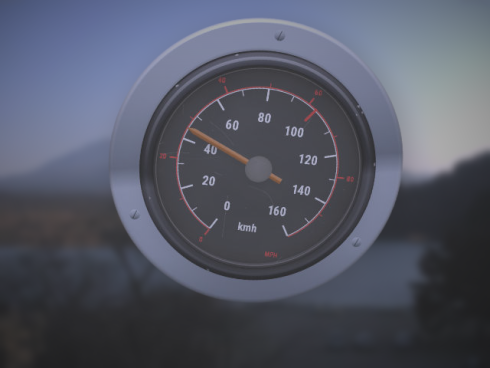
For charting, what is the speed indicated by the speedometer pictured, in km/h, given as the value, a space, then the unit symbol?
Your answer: 45 km/h
